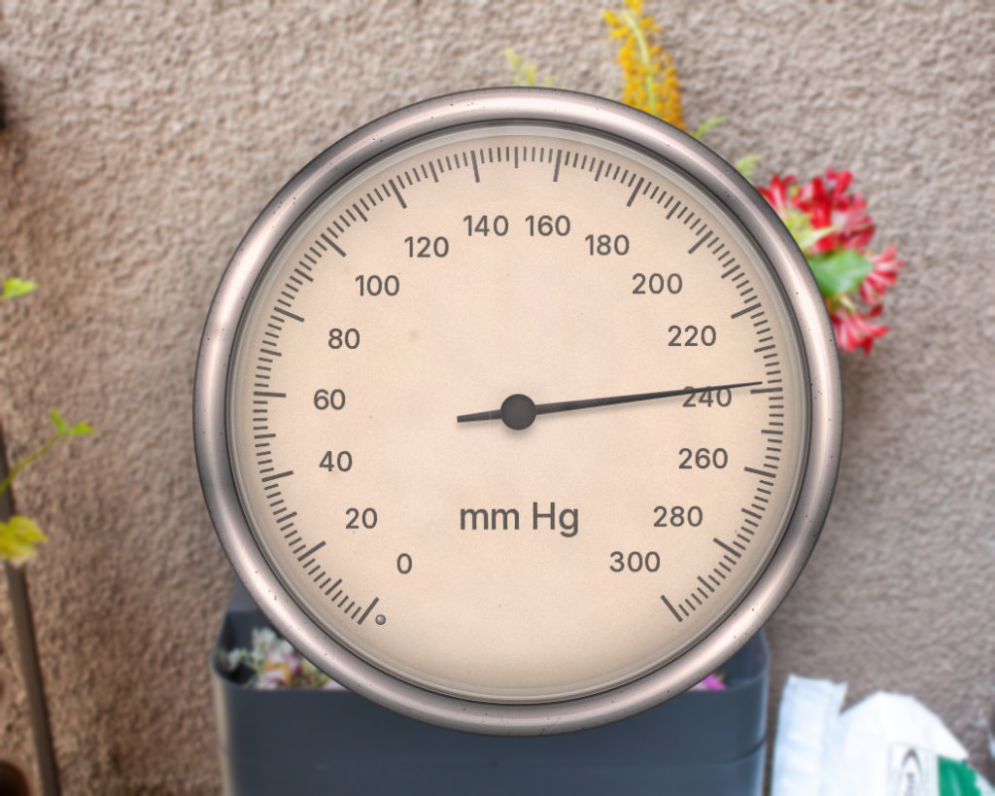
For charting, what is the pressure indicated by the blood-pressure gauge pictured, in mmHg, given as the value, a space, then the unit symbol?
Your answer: 238 mmHg
